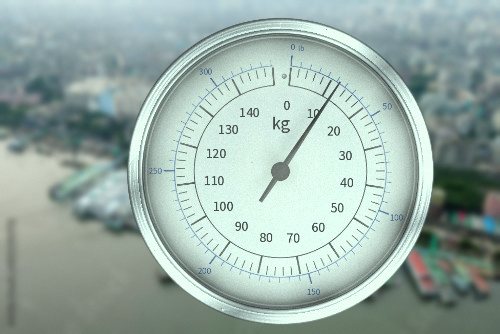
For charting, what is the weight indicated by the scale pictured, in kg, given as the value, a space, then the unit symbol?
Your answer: 12 kg
